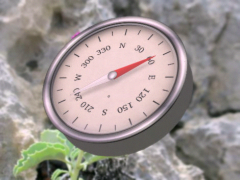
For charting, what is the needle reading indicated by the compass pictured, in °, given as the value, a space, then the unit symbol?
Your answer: 60 °
